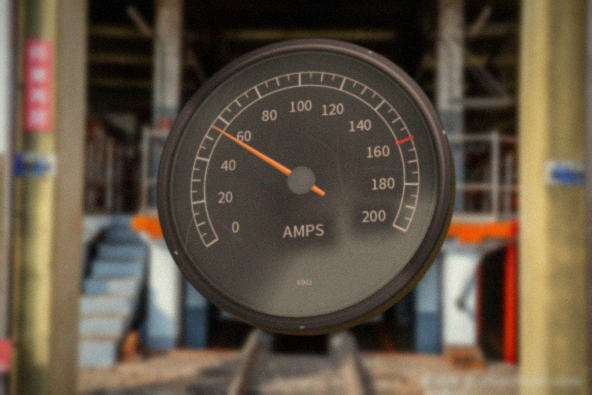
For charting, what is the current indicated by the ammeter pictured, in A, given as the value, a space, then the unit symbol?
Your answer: 55 A
